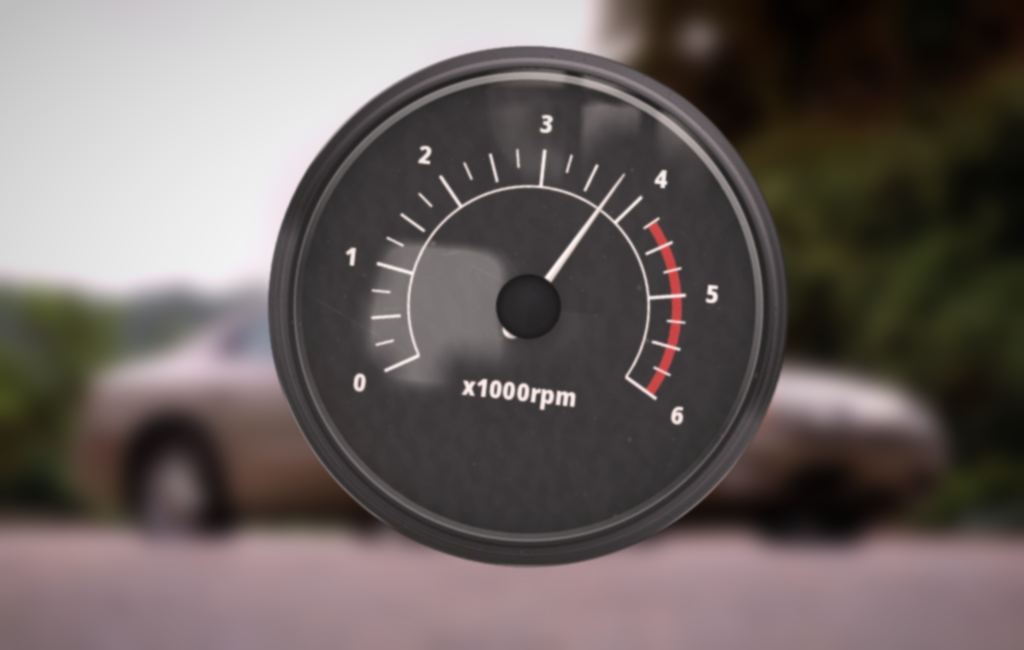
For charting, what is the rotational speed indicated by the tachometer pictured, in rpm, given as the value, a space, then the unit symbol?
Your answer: 3750 rpm
